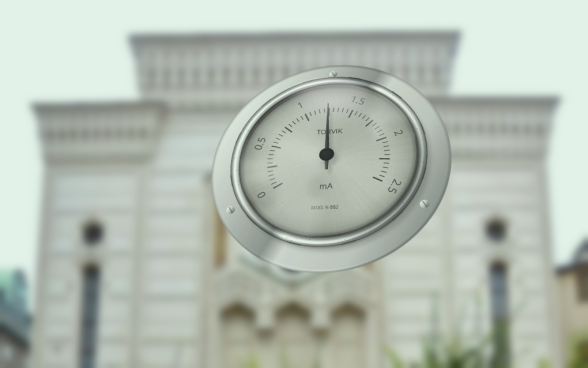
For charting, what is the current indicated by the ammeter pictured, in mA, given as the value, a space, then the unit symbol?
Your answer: 1.25 mA
